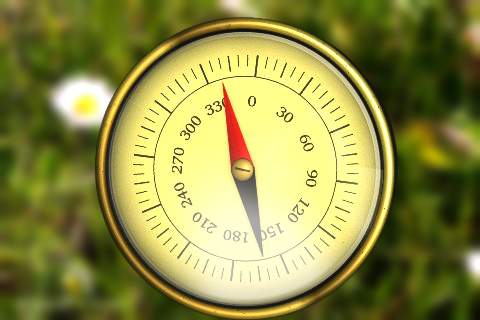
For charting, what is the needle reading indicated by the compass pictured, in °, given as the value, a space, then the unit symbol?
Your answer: 340 °
